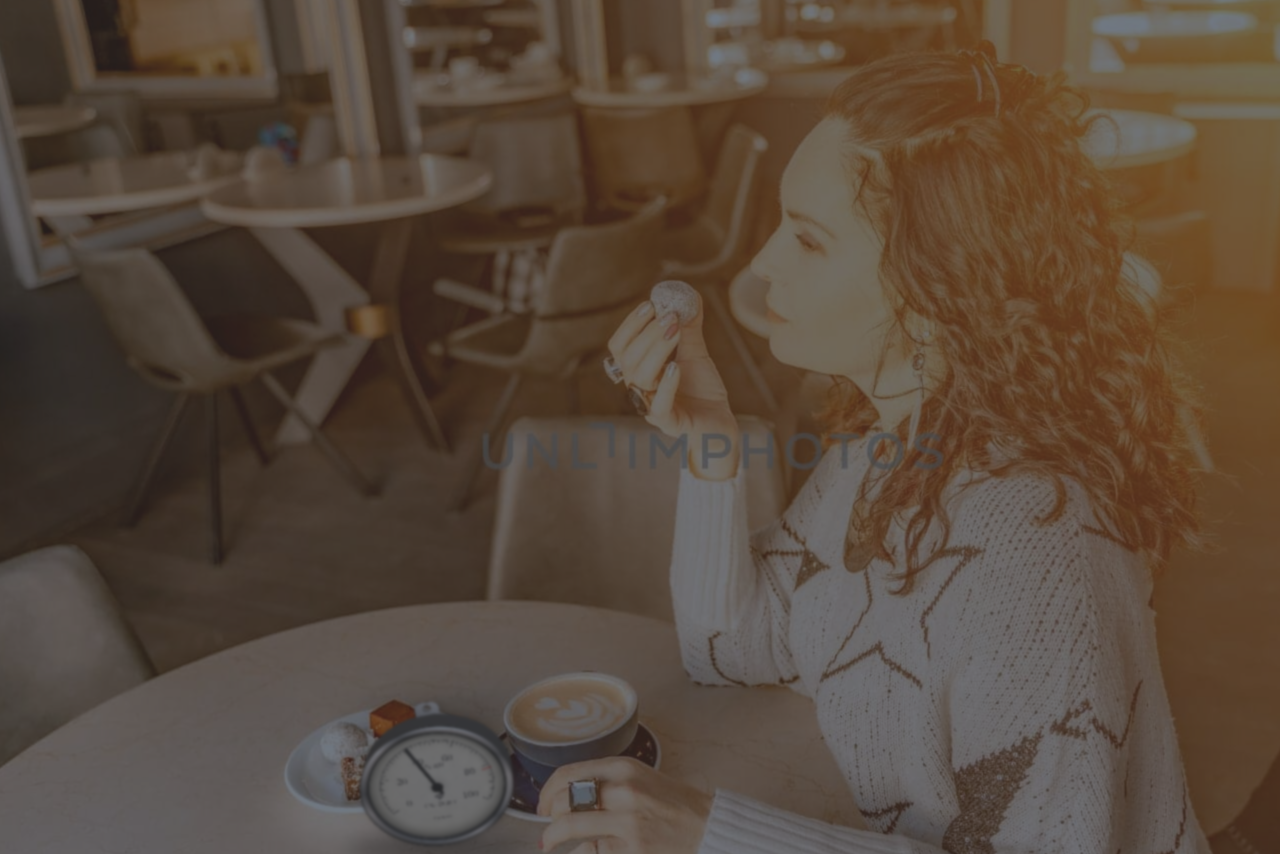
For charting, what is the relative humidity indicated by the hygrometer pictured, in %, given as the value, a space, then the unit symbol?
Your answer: 40 %
